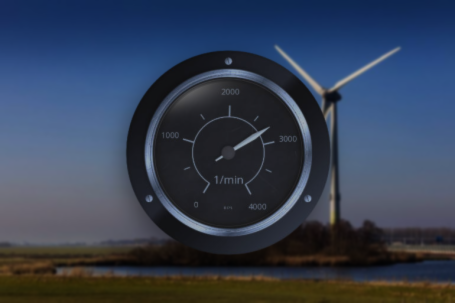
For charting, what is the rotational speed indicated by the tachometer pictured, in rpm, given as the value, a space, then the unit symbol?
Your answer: 2750 rpm
